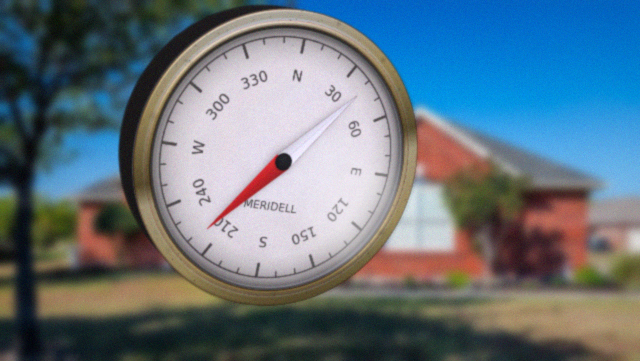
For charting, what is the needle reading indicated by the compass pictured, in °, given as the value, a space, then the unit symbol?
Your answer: 220 °
